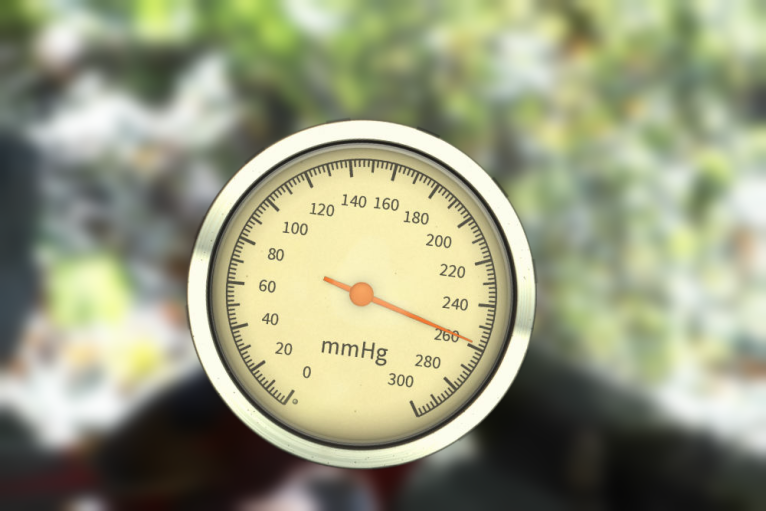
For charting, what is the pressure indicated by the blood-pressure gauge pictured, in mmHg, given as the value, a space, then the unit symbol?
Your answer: 258 mmHg
